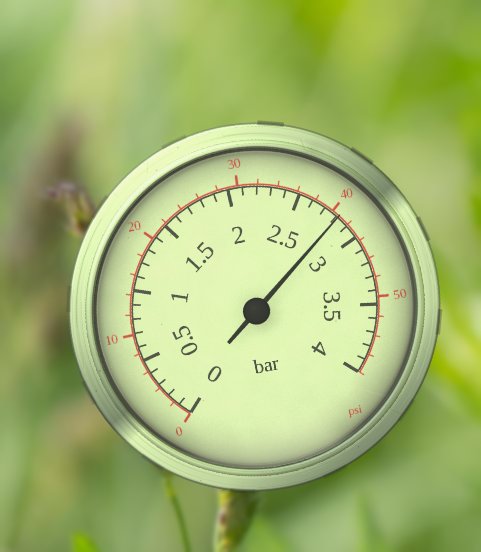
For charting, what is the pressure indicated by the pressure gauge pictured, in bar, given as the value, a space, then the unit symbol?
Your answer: 2.8 bar
